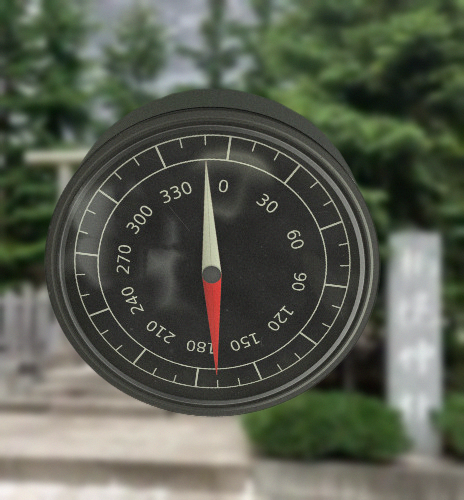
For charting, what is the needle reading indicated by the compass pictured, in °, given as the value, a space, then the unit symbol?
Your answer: 170 °
